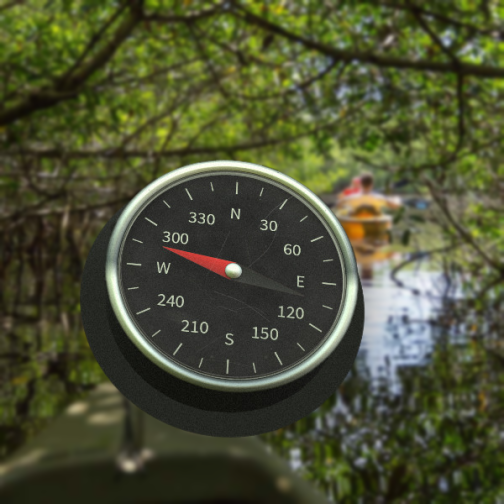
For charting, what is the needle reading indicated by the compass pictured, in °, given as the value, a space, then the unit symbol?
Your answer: 285 °
